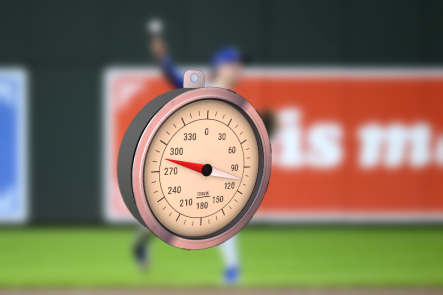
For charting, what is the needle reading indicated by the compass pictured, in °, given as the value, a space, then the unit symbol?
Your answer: 285 °
